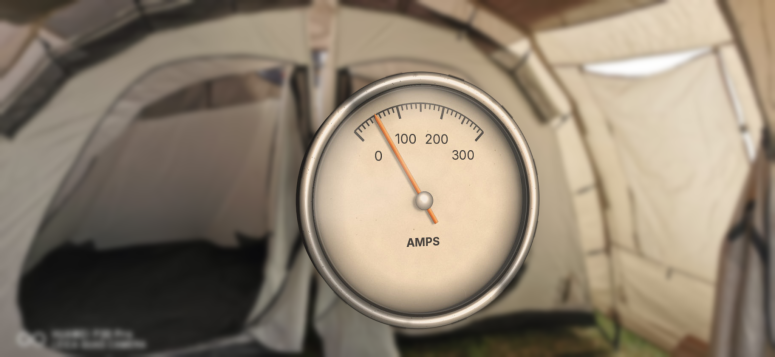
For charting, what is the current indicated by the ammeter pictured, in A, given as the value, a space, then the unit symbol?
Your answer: 50 A
